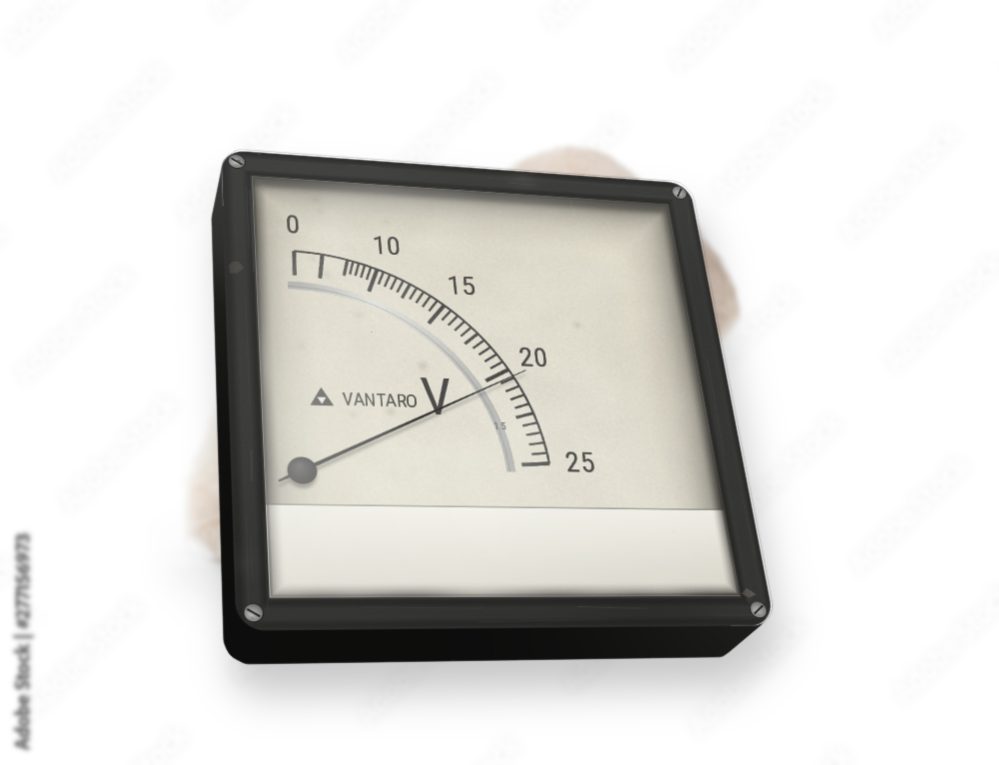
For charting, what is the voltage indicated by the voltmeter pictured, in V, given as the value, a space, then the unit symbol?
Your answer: 20.5 V
